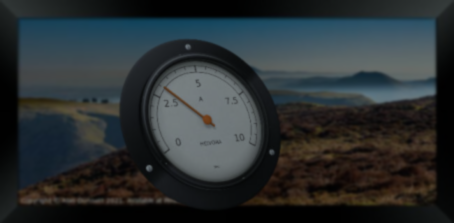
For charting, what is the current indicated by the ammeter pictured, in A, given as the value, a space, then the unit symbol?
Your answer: 3 A
